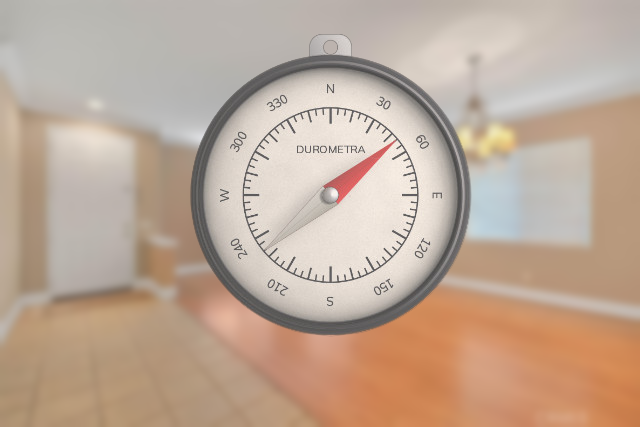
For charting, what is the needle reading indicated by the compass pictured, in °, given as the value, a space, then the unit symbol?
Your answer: 50 °
